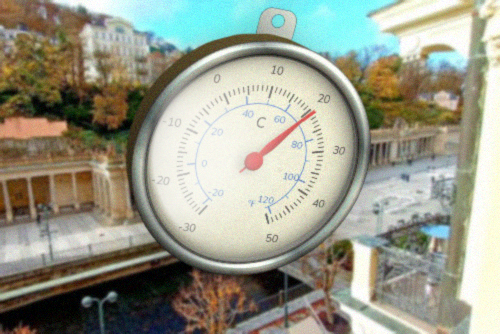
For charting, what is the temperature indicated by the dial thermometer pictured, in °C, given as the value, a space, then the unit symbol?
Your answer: 20 °C
